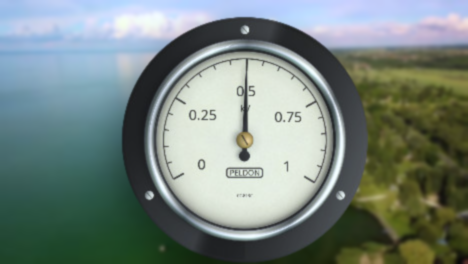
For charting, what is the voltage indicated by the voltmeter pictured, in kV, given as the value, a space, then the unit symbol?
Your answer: 0.5 kV
